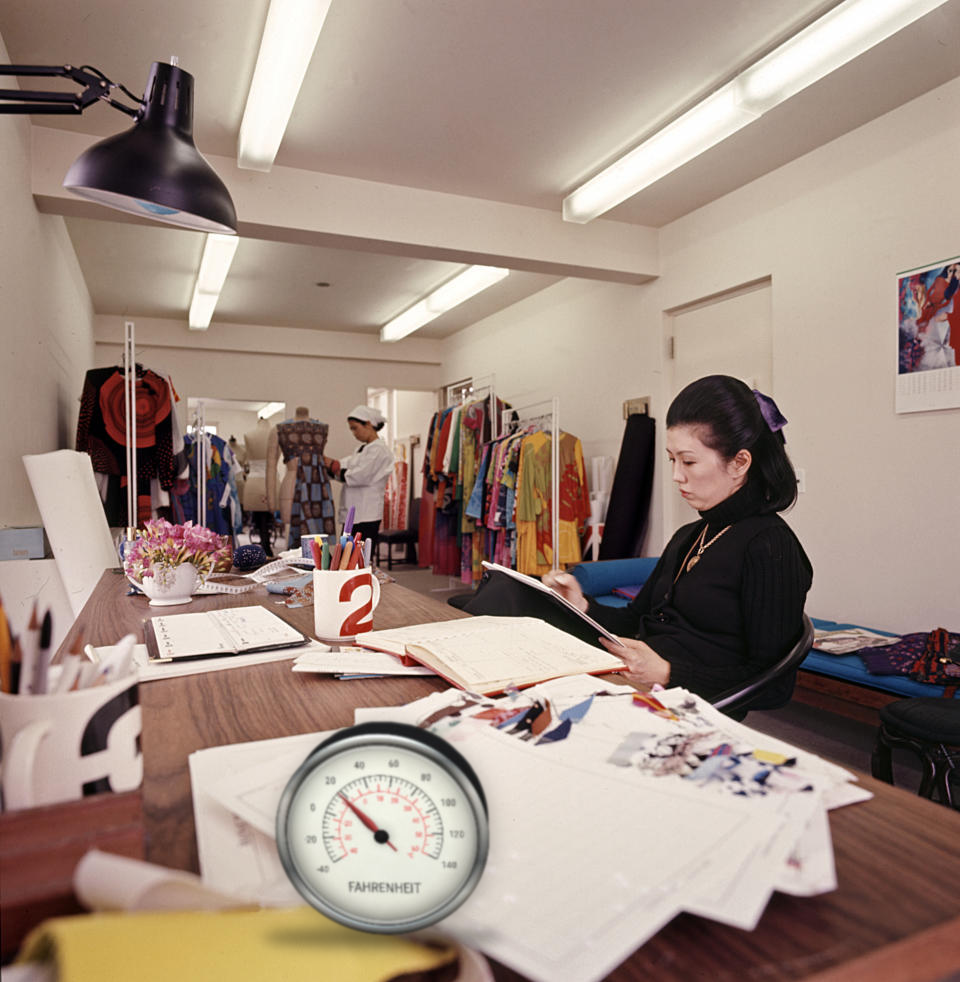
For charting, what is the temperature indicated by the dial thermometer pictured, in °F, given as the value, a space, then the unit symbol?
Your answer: 20 °F
